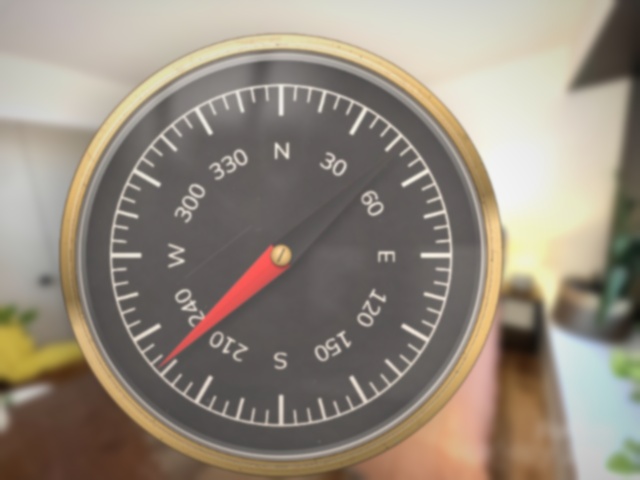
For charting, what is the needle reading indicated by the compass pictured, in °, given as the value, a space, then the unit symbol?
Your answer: 227.5 °
